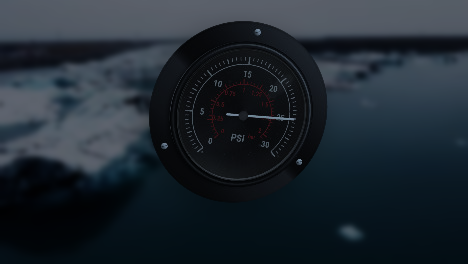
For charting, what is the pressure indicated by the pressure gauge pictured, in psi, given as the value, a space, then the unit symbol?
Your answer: 25 psi
